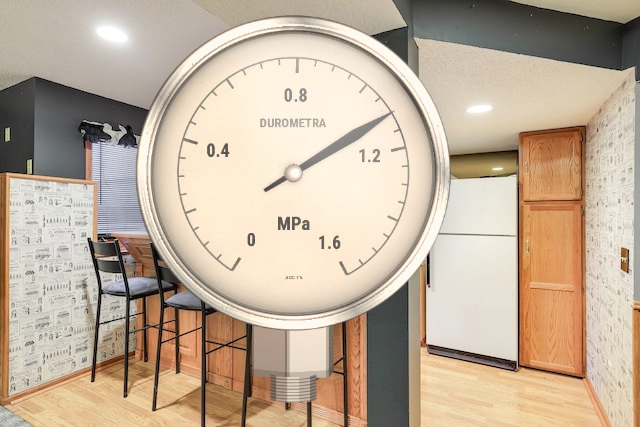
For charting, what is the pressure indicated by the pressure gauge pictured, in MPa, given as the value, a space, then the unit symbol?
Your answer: 1.1 MPa
